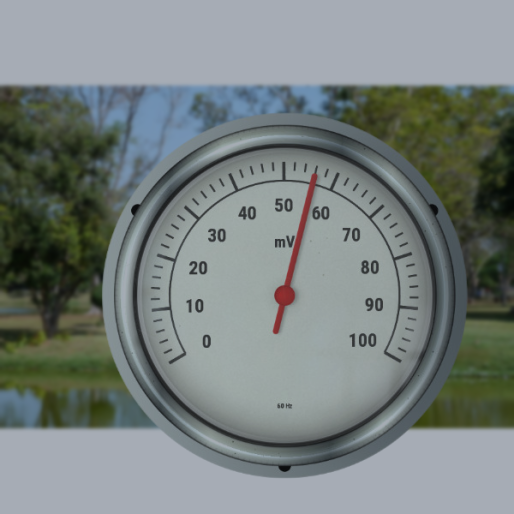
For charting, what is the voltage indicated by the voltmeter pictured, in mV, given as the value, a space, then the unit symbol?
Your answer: 56 mV
